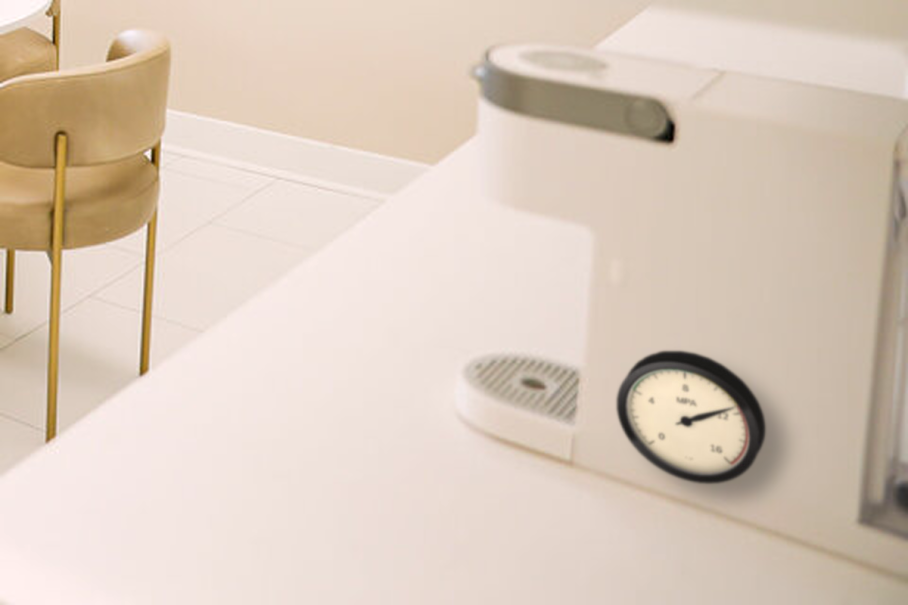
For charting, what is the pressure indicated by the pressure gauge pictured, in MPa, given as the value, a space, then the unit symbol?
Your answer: 11.5 MPa
